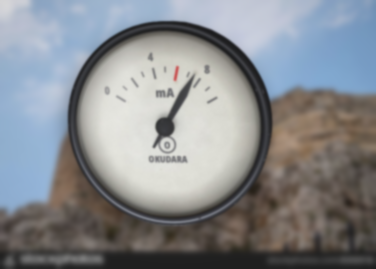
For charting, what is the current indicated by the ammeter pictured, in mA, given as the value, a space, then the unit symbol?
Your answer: 7.5 mA
